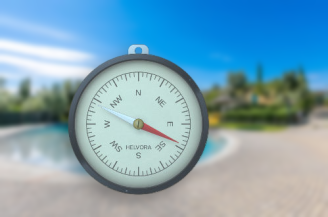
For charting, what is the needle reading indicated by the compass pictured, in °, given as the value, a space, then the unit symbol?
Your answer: 115 °
